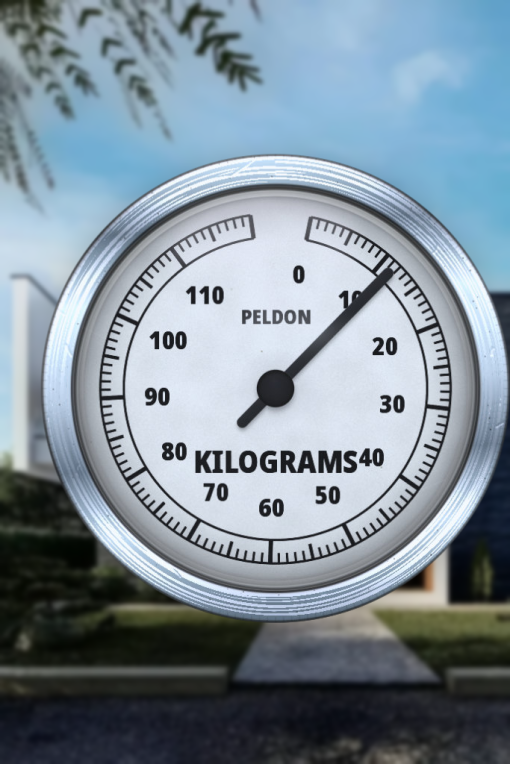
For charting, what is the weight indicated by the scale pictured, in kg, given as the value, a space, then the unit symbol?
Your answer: 11.5 kg
